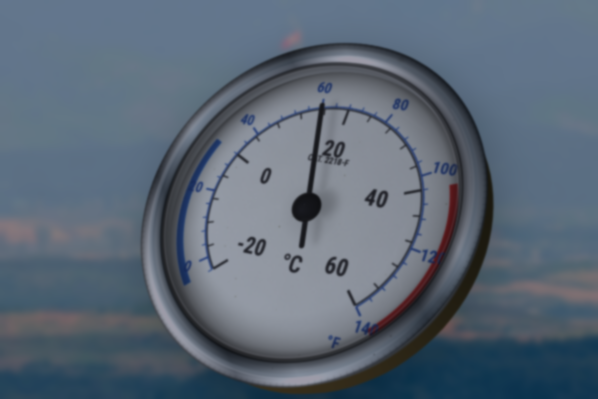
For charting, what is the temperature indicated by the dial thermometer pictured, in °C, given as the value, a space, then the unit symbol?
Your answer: 16 °C
